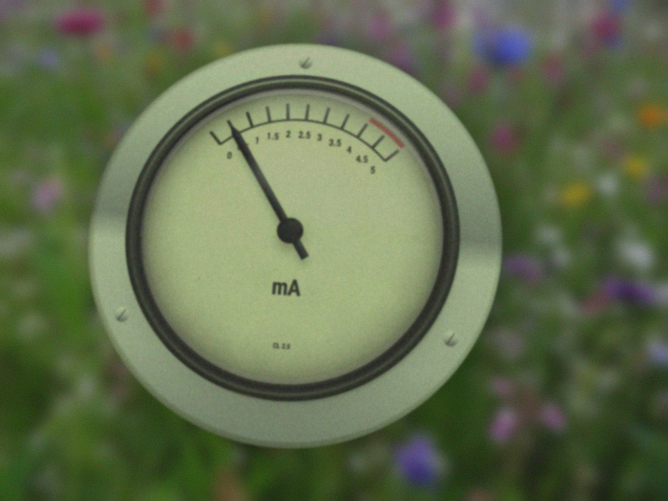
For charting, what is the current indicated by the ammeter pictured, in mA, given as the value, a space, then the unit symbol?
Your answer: 0.5 mA
